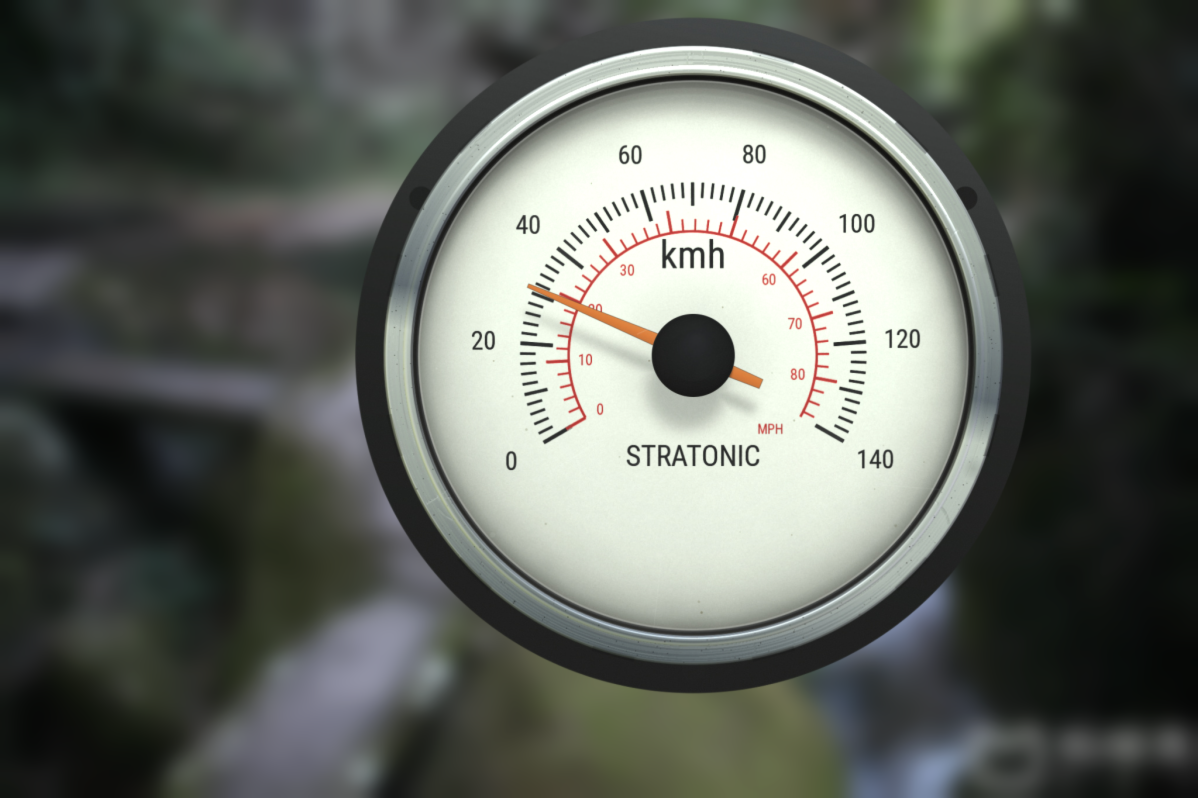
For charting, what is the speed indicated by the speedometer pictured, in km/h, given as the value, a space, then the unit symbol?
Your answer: 31 km/h
